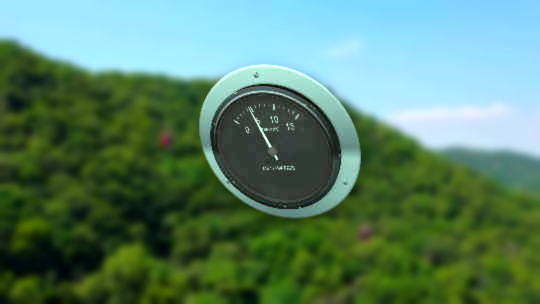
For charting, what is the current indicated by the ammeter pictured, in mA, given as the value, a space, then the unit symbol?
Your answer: 5 mA
